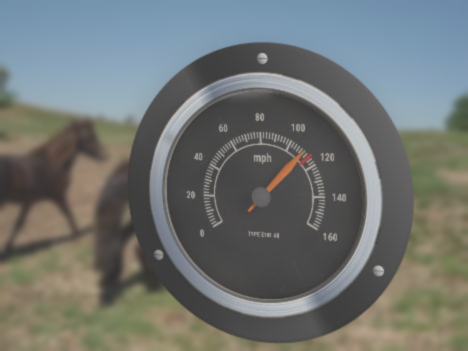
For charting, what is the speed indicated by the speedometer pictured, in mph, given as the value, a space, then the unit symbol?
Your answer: 110 mph
